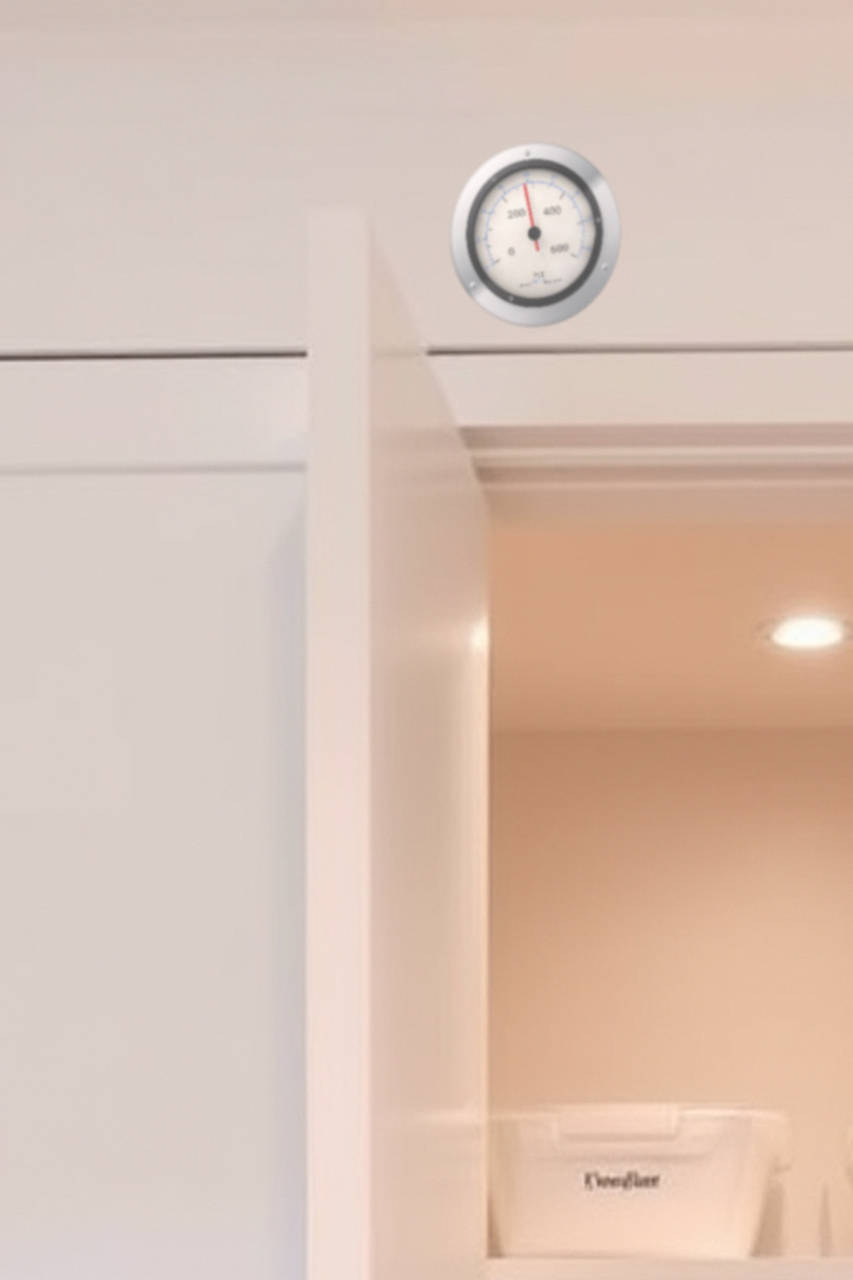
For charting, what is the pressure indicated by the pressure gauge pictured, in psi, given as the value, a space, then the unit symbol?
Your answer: 275 psi
